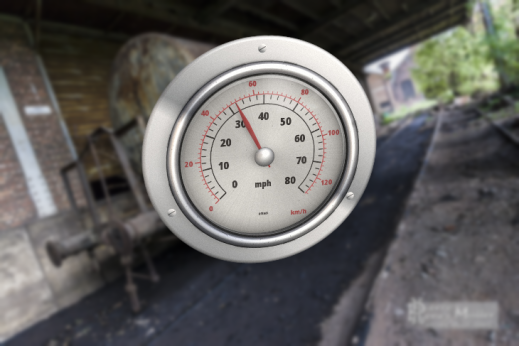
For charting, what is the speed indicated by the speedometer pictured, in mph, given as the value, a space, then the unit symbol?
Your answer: 32 mph
